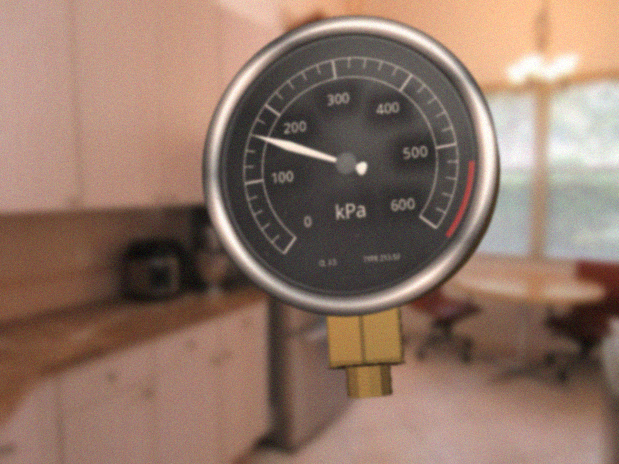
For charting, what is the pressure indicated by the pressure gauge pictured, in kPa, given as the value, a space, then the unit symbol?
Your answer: 160 kPa
